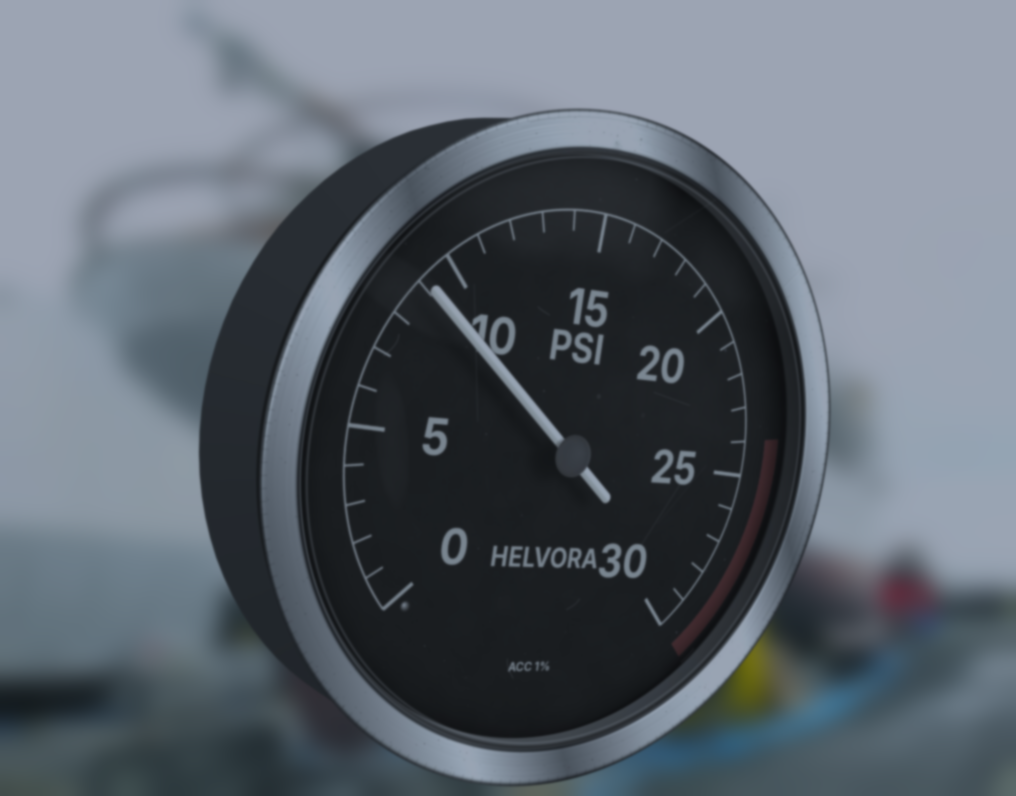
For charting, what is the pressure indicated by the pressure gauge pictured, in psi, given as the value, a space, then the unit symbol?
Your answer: 9 psi
